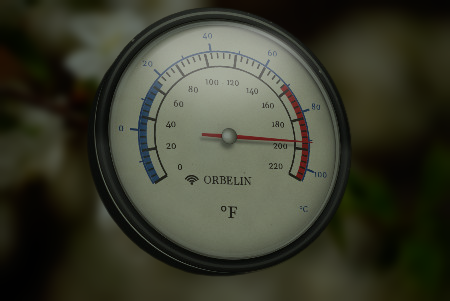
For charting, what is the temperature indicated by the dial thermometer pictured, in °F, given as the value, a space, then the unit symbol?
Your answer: 196 °F
